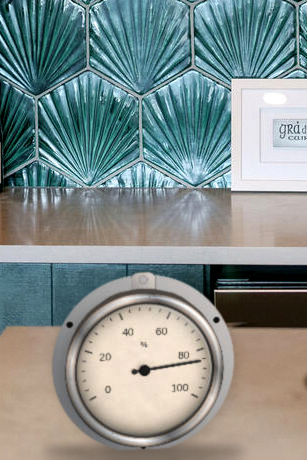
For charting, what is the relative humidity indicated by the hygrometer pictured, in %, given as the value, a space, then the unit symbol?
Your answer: 84 %
